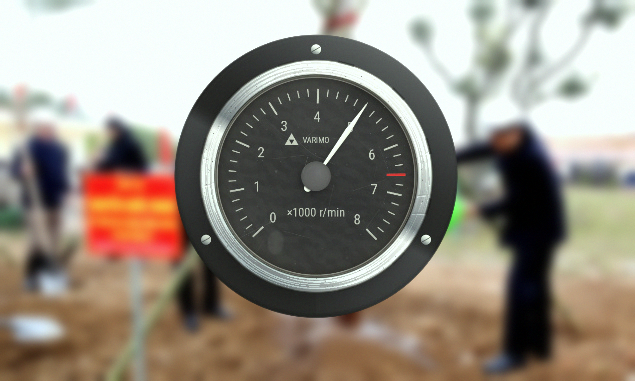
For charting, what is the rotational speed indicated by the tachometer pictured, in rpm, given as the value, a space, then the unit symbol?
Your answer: 5000 rpm
